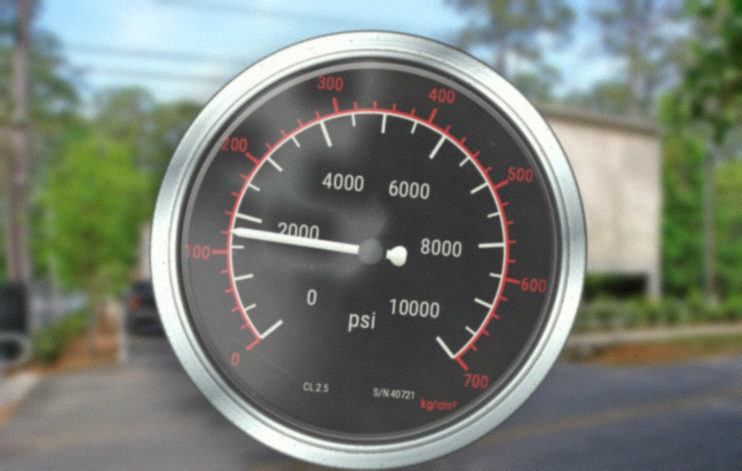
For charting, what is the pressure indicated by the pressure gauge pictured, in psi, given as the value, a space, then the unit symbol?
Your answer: 1750 psi
